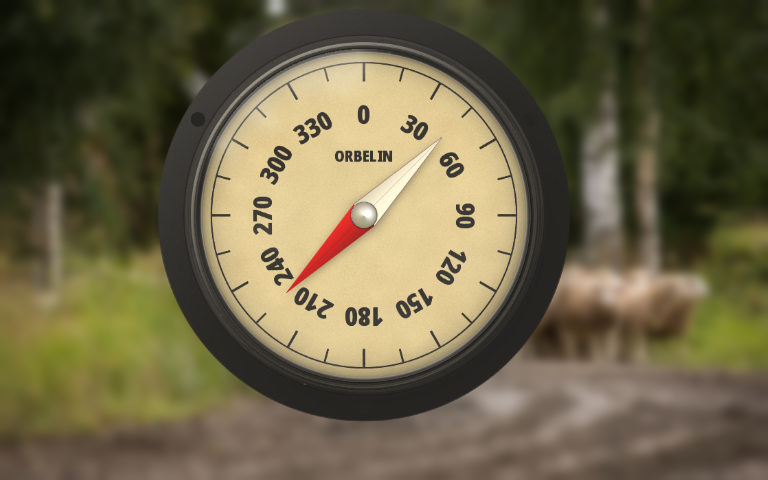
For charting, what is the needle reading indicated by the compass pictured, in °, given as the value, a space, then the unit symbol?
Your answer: 225 °
